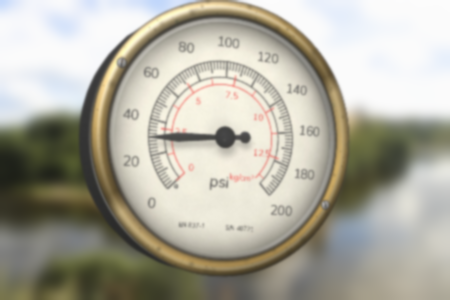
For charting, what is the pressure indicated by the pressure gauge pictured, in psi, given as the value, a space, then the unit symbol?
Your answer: 30 psi
